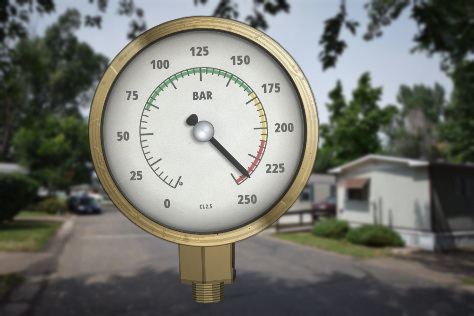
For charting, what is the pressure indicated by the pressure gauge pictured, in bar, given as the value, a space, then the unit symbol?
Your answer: 240 bar
